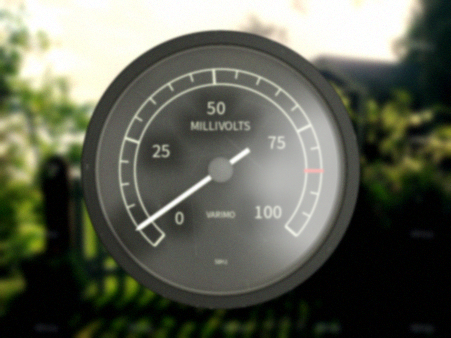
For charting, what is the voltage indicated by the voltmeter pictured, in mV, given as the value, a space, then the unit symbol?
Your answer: 5 mV
